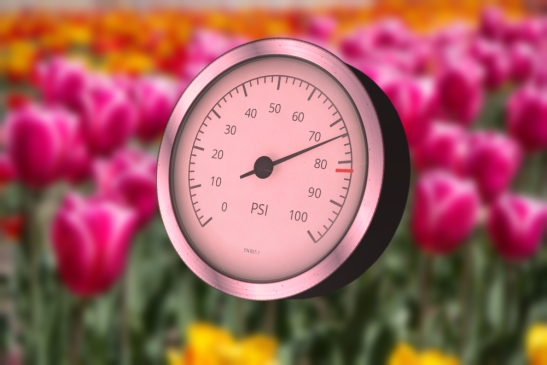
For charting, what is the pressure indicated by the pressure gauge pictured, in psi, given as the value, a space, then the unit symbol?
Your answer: 74 psi
